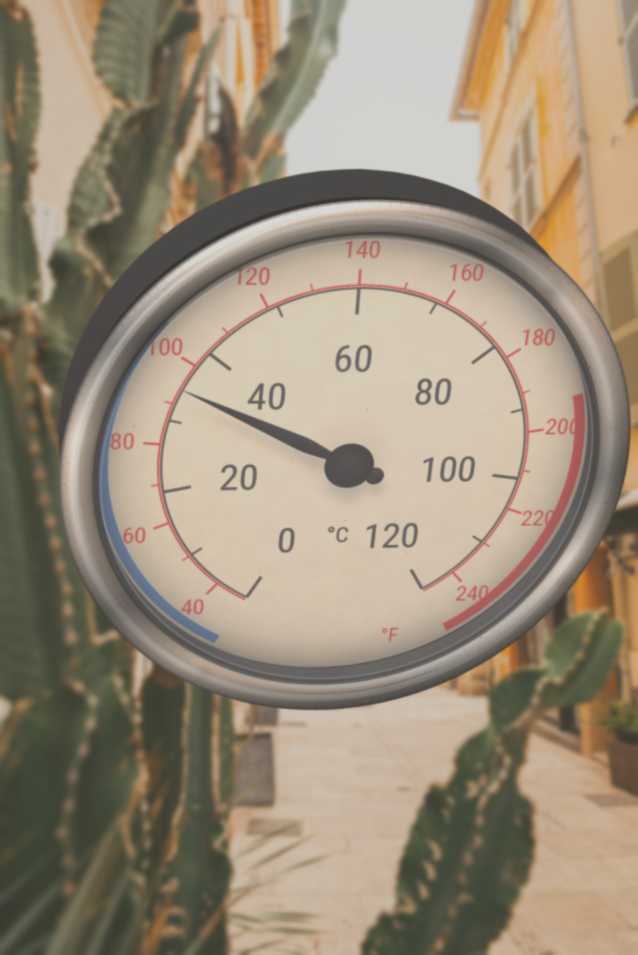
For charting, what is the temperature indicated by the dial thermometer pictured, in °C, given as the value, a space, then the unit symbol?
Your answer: 35 °C
